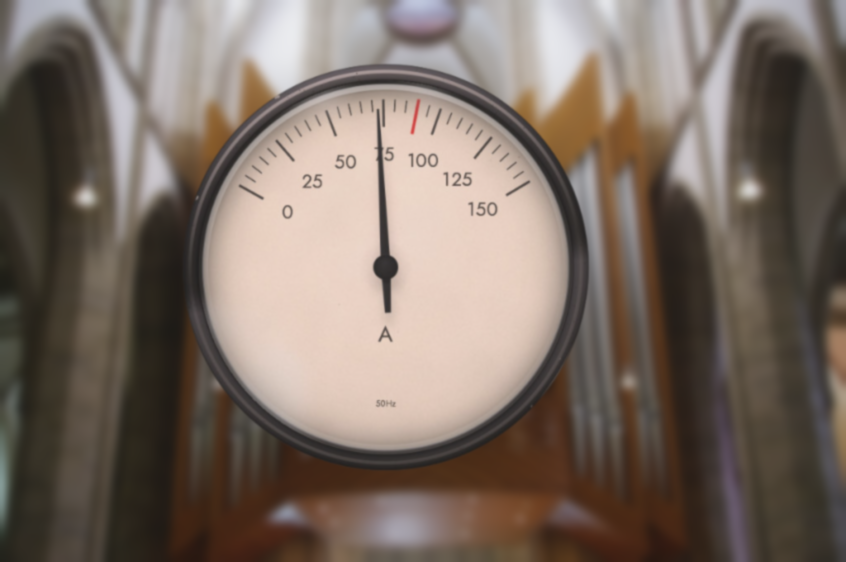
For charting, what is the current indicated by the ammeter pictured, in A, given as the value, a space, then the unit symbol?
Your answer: 72.5 A
